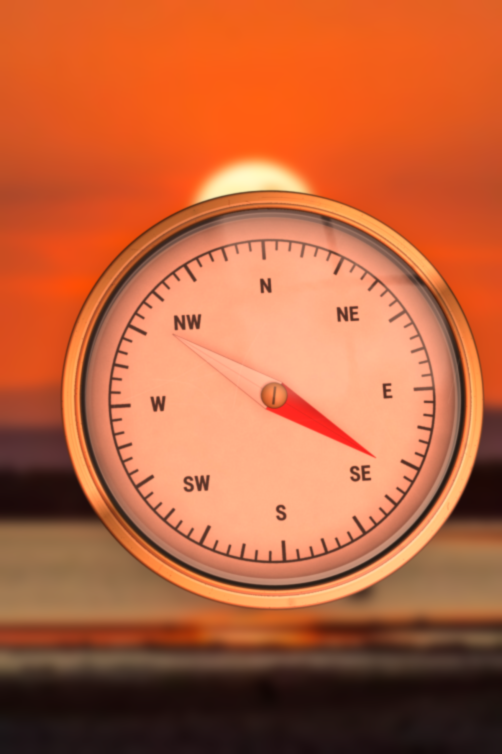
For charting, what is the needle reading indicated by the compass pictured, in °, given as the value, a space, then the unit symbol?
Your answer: 125 °
